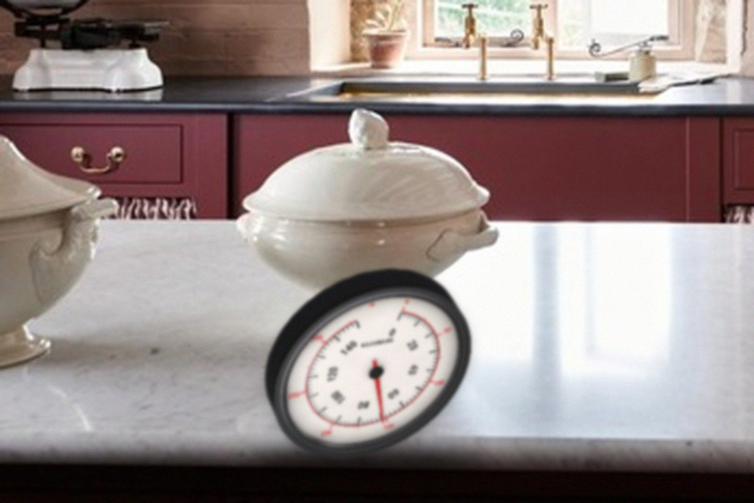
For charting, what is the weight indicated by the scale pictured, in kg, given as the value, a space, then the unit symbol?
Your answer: 70 kg
